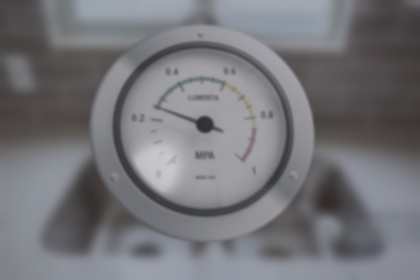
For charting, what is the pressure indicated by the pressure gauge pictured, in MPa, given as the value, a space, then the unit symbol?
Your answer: 0.25 MPa
